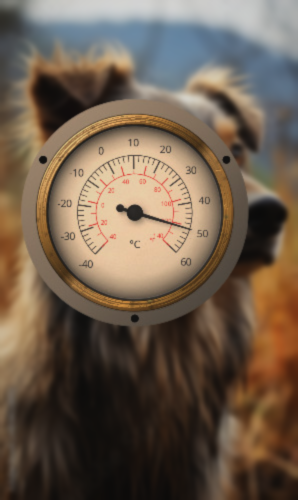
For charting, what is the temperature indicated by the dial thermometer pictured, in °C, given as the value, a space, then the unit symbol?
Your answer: 50 °C
